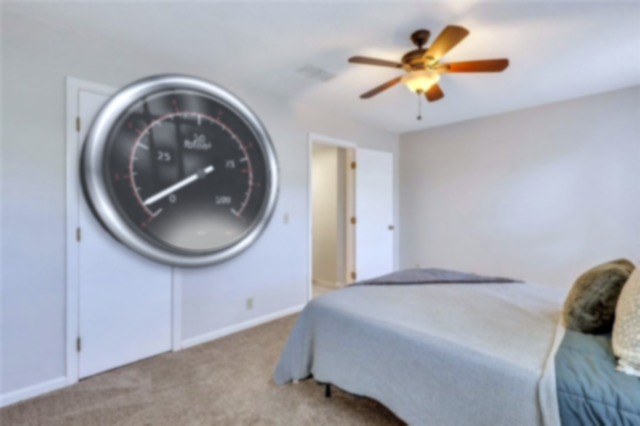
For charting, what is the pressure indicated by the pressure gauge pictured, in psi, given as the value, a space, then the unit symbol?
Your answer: 5 psi
